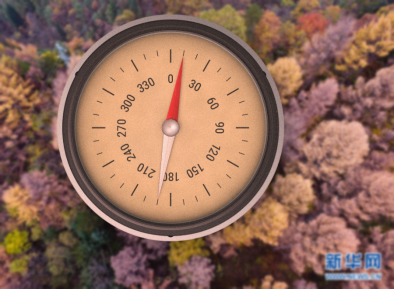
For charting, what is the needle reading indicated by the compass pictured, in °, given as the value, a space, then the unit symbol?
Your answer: 10 °
